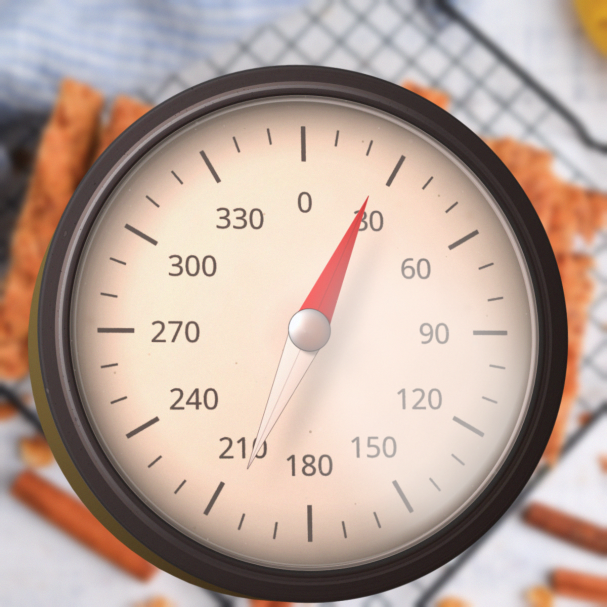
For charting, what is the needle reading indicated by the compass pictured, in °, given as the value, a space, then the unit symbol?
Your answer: 25 °
